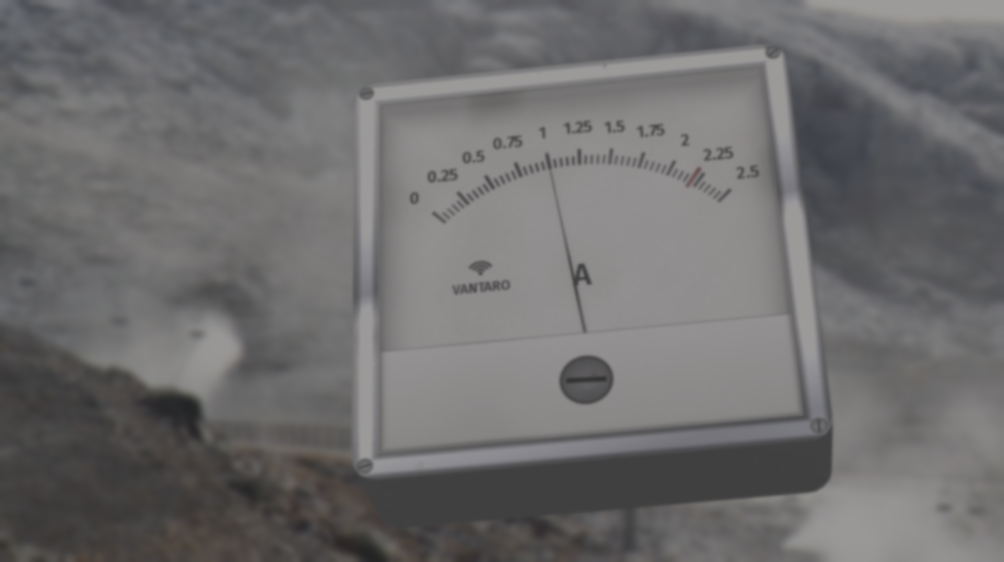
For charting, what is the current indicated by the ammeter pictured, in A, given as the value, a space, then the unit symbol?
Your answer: 1 A
